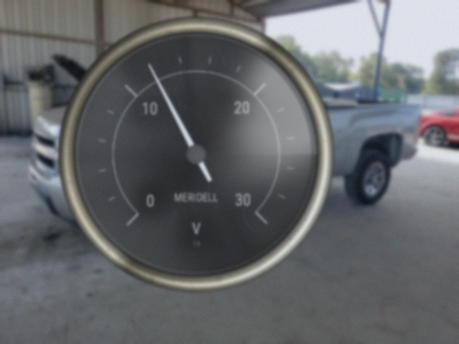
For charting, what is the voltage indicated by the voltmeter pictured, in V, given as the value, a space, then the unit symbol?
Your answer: 12 V
